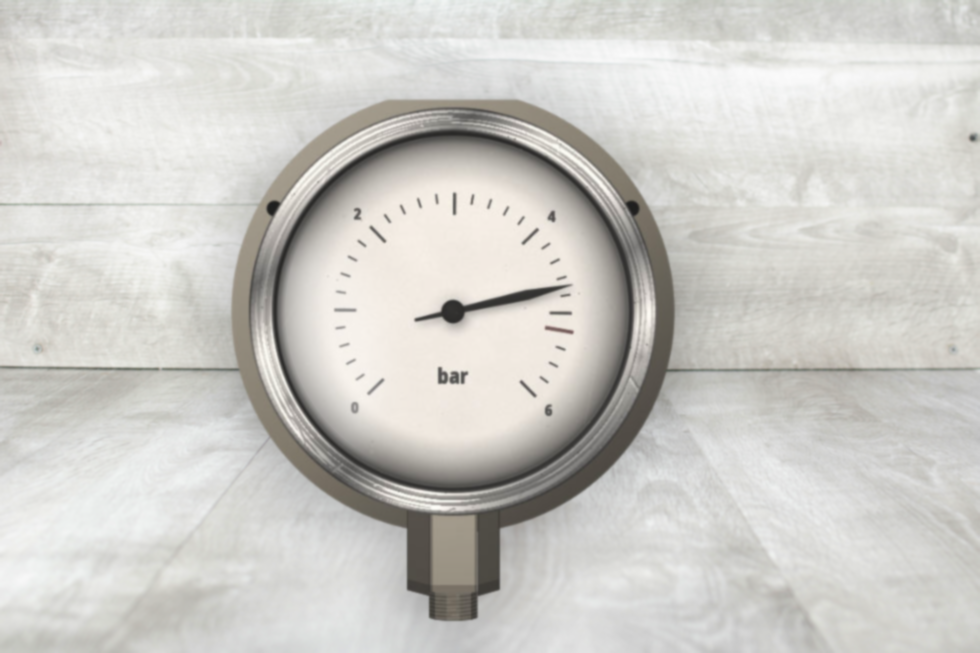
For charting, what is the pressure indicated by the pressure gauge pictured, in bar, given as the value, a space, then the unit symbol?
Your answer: 4.7 bar
